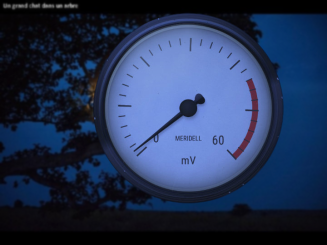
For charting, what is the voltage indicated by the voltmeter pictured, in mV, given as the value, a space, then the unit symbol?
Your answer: 1 mV
